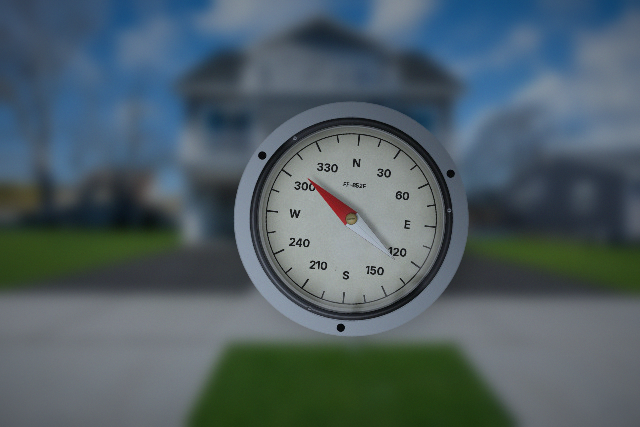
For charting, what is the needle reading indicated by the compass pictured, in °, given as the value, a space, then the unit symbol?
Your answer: 307.5 °
